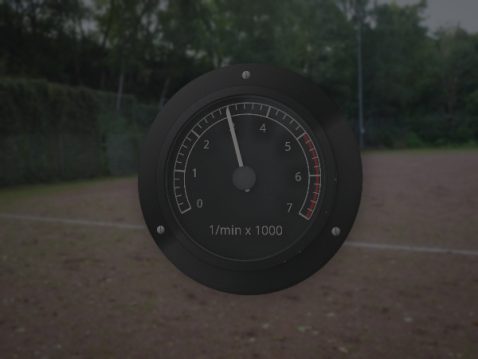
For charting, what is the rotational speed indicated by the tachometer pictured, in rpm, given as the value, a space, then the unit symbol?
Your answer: 3000 rpm
